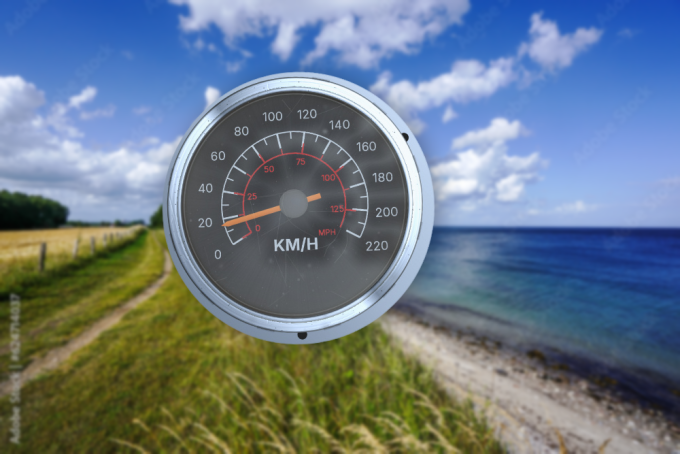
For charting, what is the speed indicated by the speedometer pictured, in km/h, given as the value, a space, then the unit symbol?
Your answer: 15 km/h
